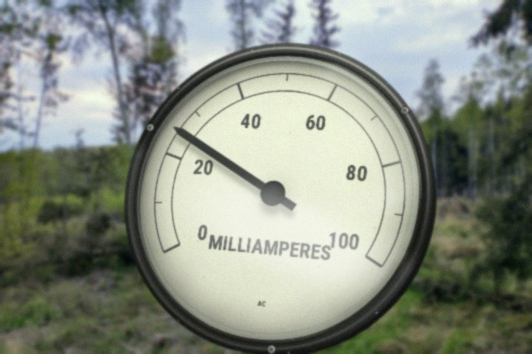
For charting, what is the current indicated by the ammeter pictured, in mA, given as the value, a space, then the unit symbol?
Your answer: 25 mA
